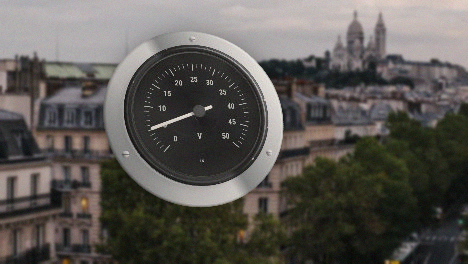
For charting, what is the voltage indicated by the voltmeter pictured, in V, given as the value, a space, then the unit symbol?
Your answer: 5 V
